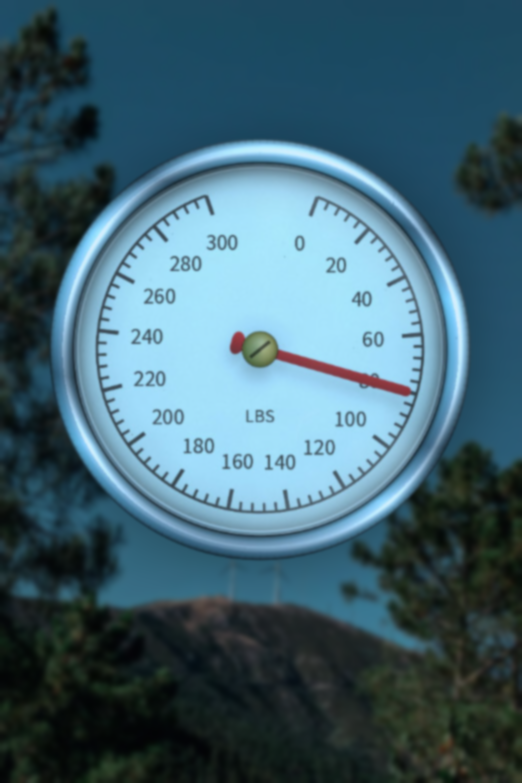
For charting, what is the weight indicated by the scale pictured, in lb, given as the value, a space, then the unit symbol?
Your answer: 80 lb
